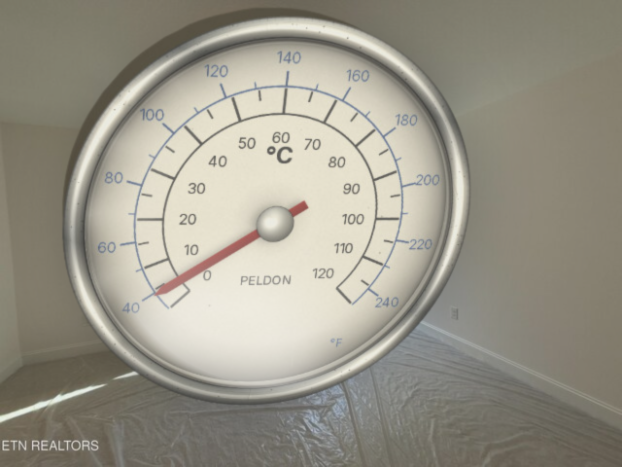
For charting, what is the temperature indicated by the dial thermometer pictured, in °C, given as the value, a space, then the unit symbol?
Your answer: 5 °C
